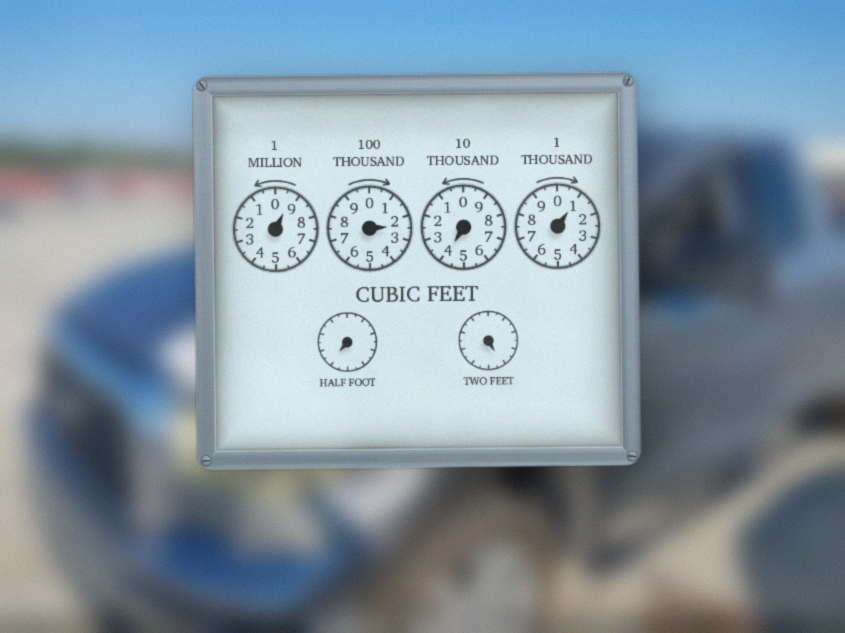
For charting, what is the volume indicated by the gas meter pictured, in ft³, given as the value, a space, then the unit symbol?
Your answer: 924100 ft³
